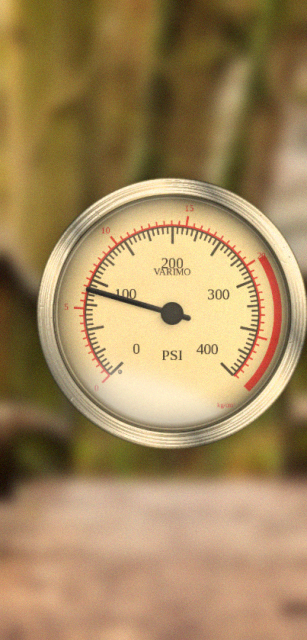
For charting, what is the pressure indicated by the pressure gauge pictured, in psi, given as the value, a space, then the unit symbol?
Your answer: 90 psi
